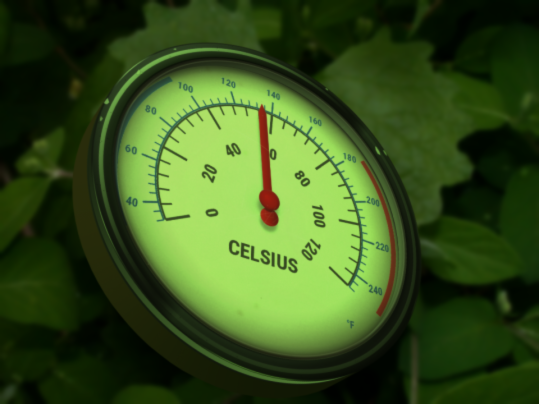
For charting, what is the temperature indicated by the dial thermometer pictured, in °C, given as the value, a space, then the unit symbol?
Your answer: 56 °C
